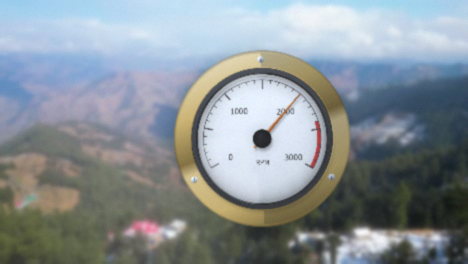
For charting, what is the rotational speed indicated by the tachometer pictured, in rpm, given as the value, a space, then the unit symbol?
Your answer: 2000 rpm
